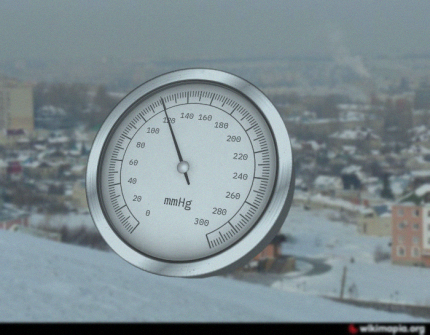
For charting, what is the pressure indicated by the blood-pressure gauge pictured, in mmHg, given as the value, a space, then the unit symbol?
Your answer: 120 mmHg
